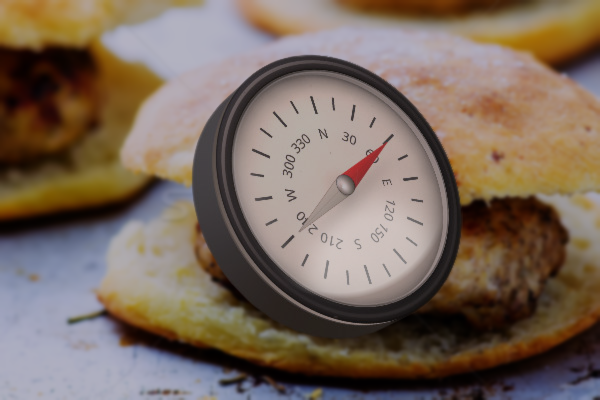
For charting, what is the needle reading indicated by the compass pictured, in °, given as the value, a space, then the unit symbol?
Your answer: 60 °
